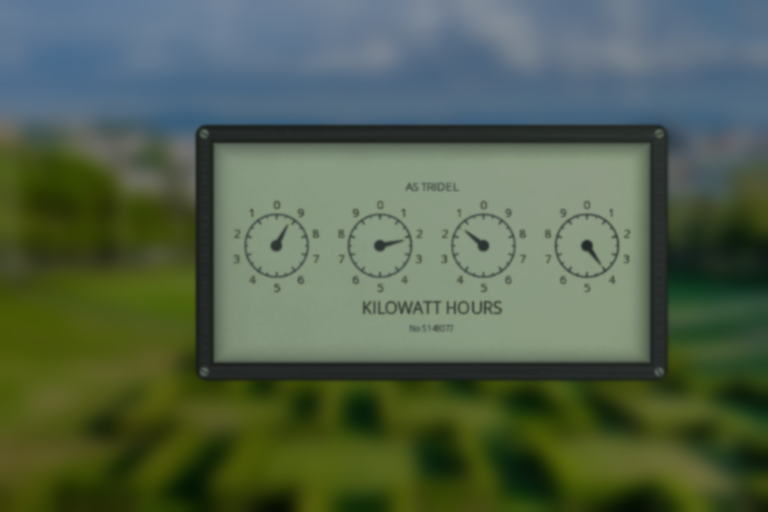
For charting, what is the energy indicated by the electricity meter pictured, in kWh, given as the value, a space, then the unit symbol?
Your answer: 9214 kWh
